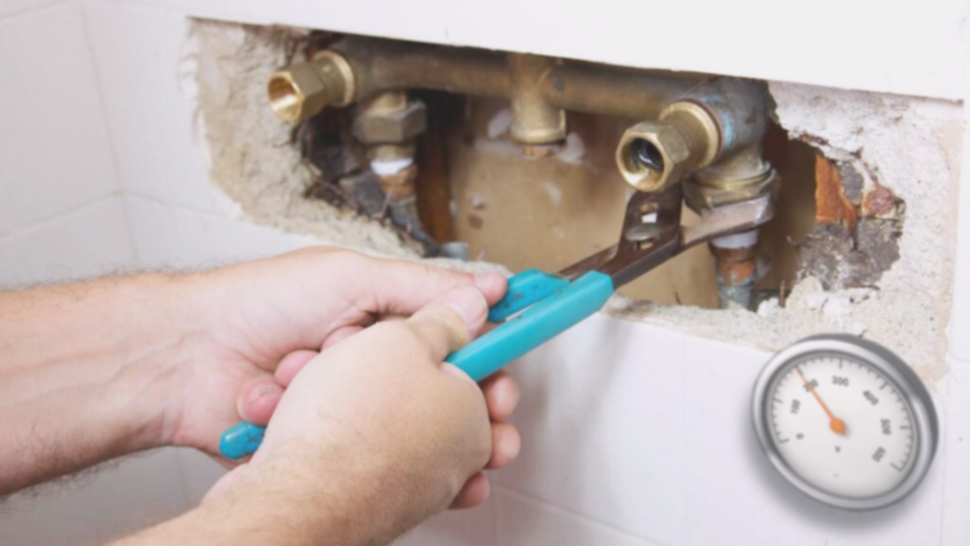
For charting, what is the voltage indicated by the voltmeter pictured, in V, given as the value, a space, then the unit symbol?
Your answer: 200 V
